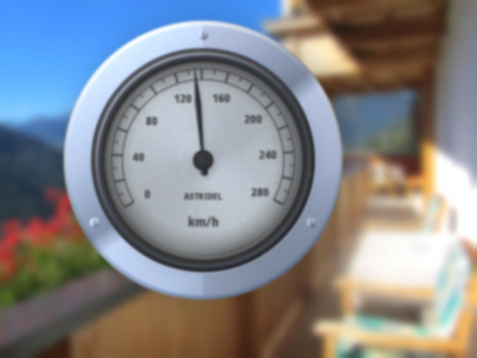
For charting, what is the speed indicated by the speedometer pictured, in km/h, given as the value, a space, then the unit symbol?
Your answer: 135 km/h
